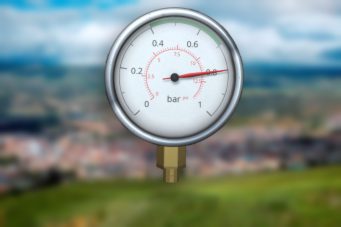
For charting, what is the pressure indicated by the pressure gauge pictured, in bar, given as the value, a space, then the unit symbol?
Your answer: 0.8 bar
